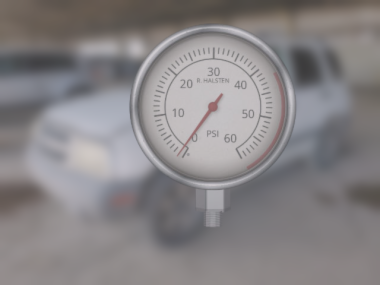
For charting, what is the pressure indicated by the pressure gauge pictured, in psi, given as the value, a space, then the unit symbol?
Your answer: 1 psi
